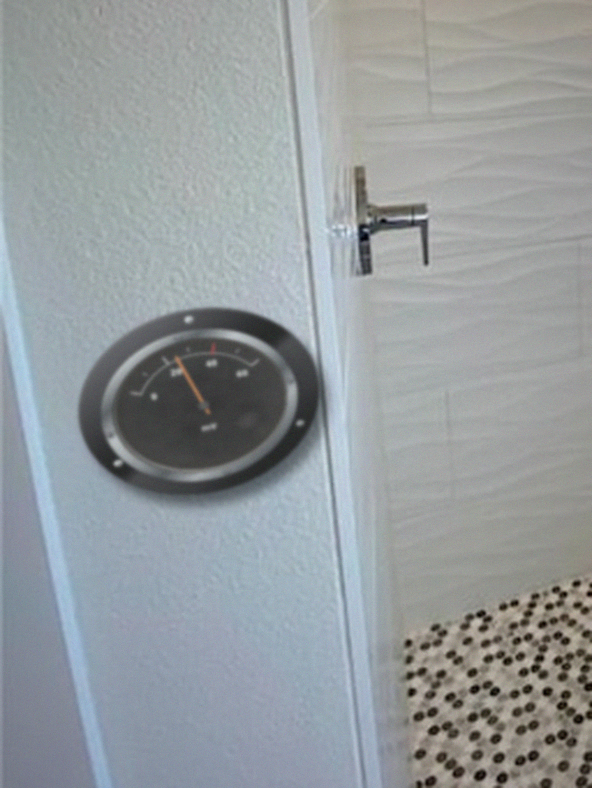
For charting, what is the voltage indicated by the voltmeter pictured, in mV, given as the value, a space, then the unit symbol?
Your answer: 25 mV
